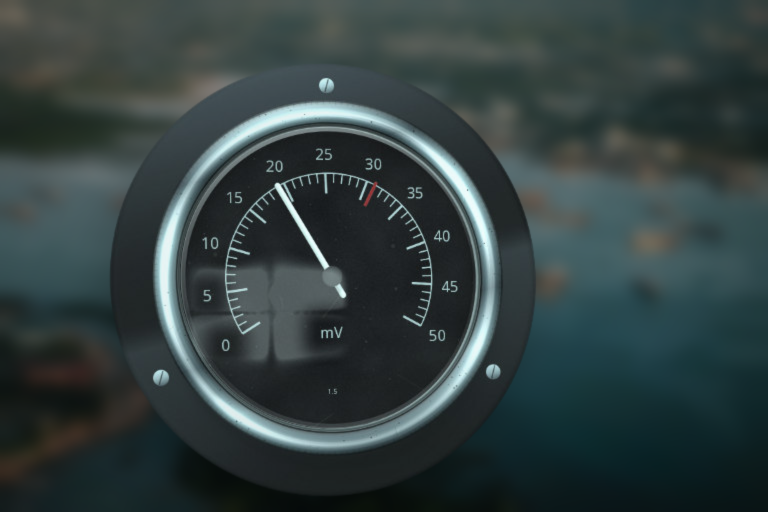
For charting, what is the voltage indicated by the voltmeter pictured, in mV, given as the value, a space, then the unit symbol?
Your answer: 19 mV
